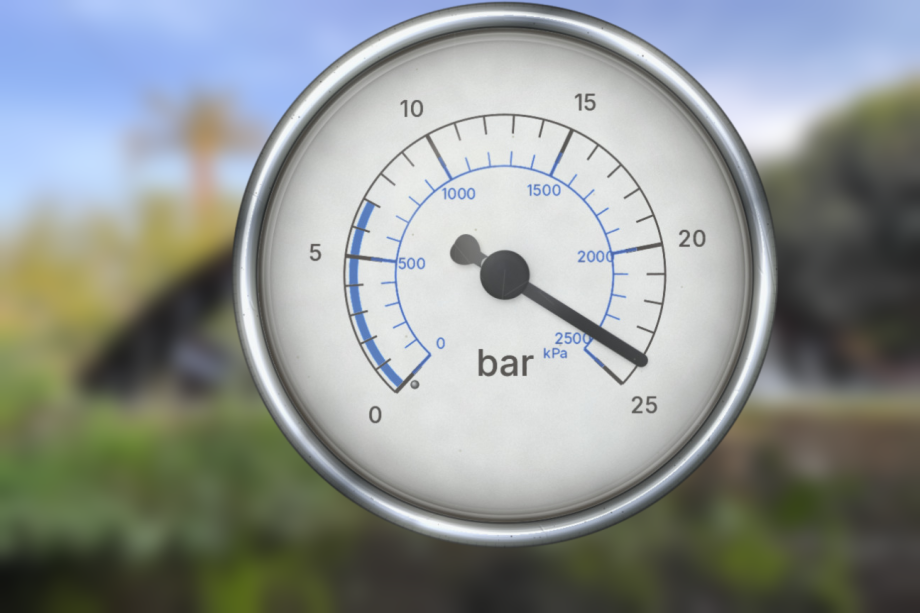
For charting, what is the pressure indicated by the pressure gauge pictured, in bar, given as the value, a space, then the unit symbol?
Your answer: 24 bar
